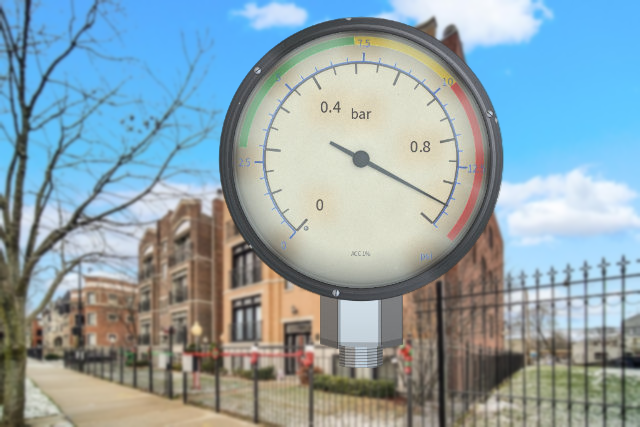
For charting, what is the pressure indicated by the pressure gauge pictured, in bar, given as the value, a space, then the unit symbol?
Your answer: 0.95 bar
